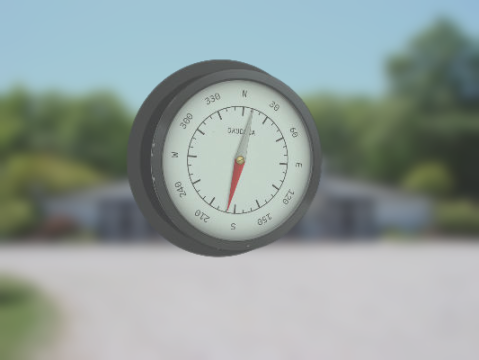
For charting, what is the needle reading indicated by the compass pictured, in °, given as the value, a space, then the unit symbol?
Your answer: 190 °
